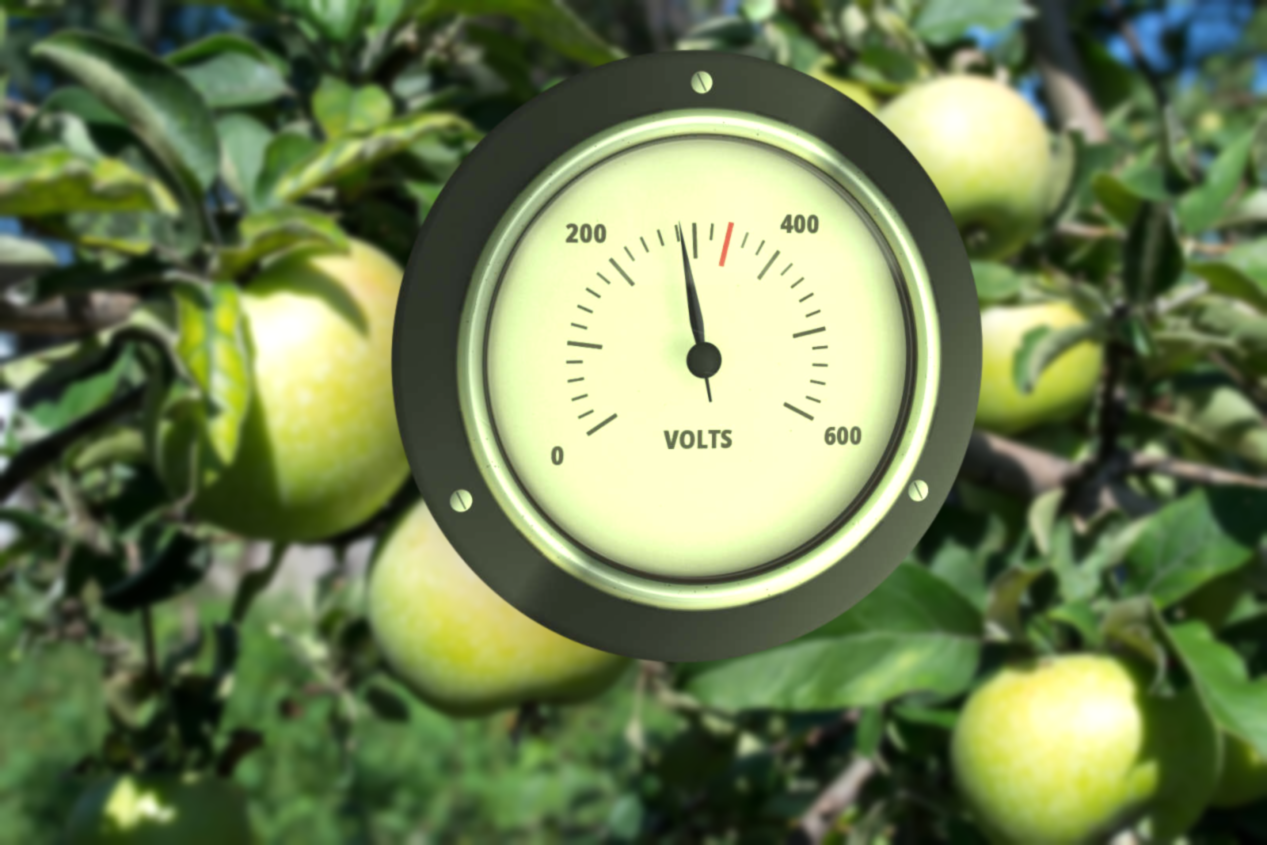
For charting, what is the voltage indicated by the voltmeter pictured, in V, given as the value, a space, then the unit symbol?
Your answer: 280 V
